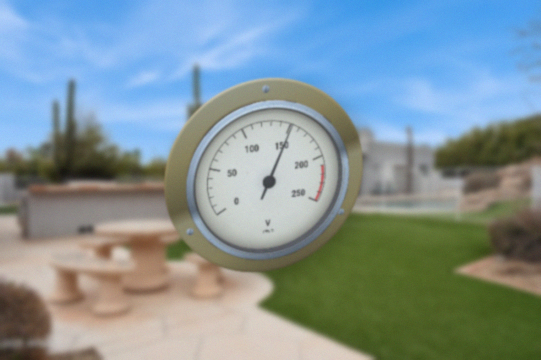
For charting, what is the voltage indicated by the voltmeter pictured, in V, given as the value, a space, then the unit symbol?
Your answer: 150 V
